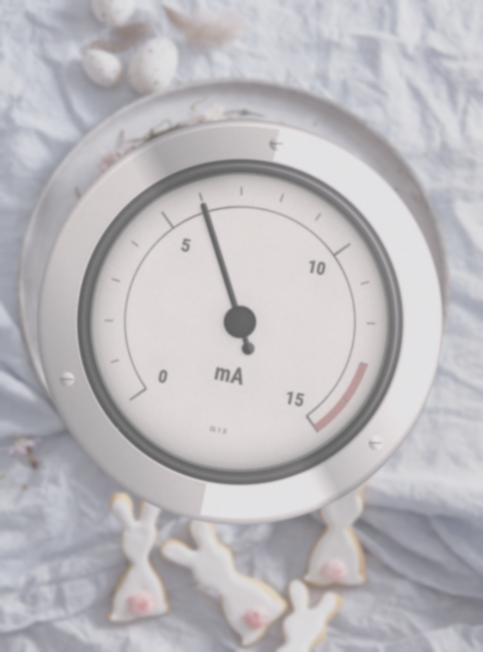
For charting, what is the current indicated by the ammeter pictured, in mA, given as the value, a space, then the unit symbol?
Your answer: 6 mA
